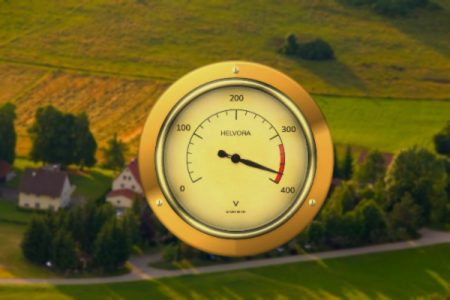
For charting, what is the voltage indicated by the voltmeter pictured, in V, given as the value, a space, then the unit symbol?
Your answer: 380 V
